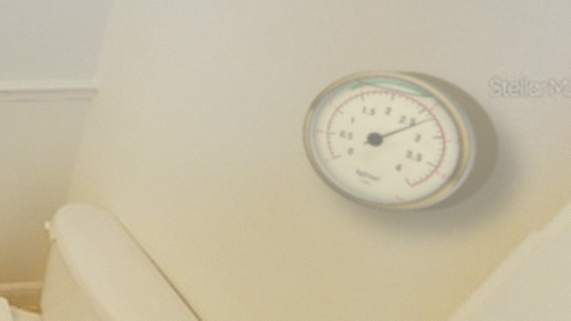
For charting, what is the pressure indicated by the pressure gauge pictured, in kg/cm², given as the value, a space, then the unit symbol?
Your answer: 2.7 kg/cm²
